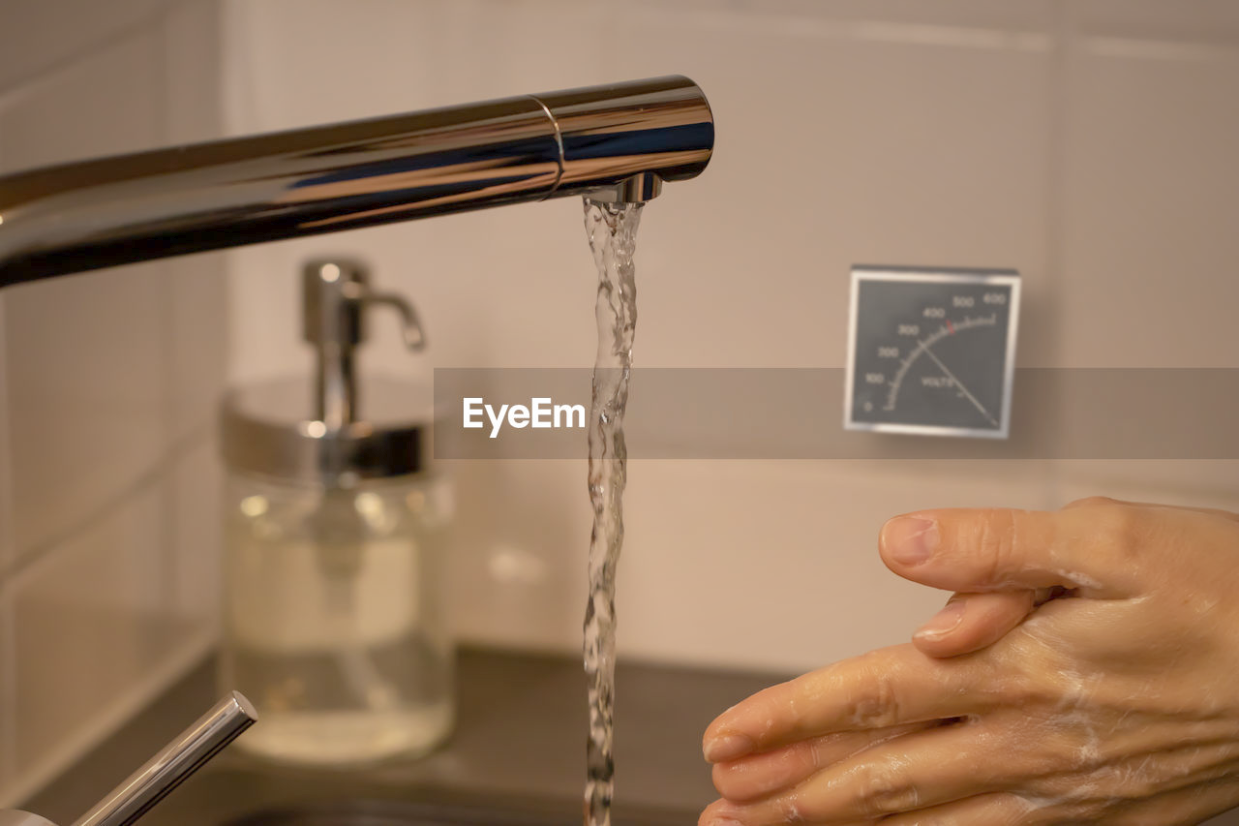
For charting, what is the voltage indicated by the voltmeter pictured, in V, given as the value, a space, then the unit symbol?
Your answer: 300 V
